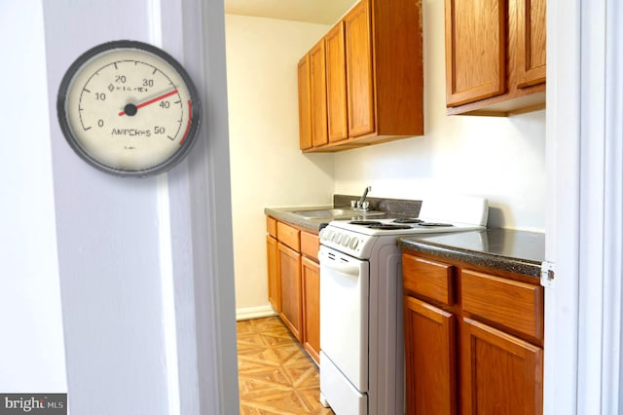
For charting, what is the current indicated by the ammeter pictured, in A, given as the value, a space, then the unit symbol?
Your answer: 37.5 A
